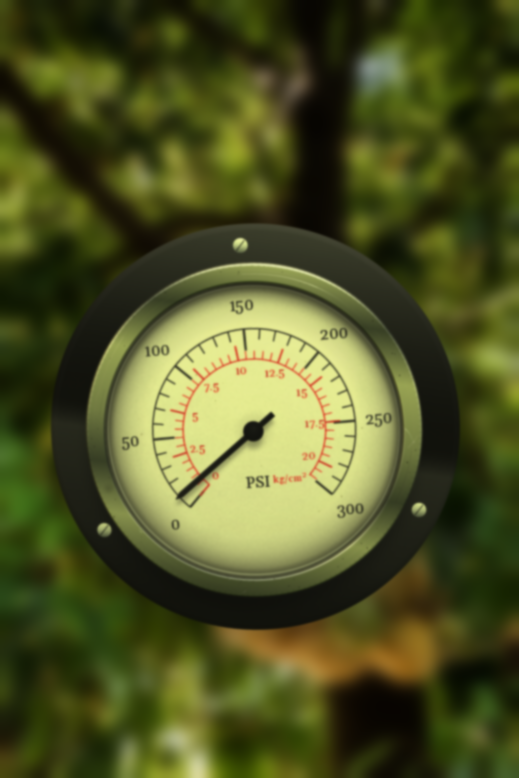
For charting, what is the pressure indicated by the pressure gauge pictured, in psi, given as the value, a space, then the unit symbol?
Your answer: 10 psi
